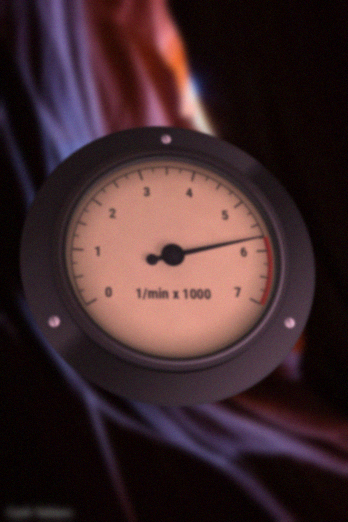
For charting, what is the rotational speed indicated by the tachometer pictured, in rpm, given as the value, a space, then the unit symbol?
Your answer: 5750 rpm
